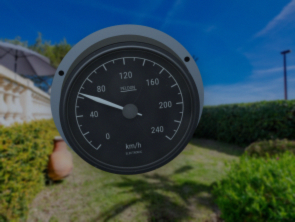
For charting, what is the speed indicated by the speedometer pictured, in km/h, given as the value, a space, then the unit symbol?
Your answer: 65 km/h
